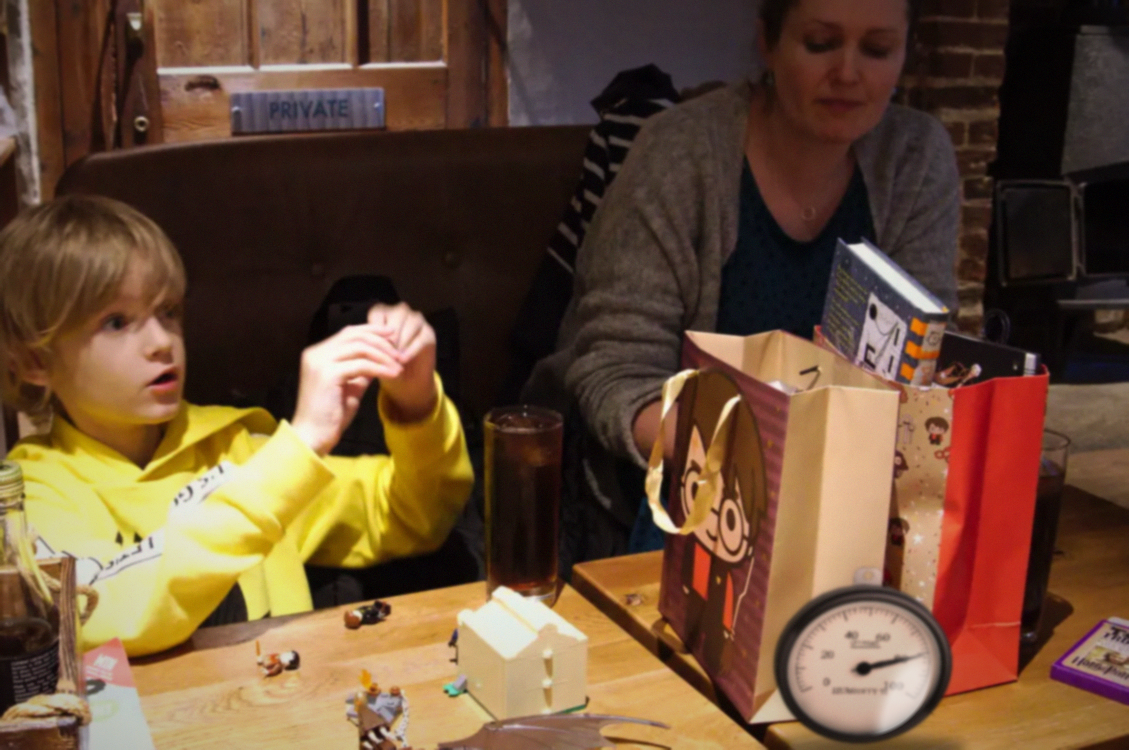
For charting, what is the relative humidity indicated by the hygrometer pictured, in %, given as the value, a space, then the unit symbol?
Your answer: 80 %
